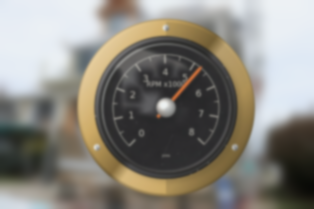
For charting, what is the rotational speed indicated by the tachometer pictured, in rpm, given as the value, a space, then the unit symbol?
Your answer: 5250 rpm
